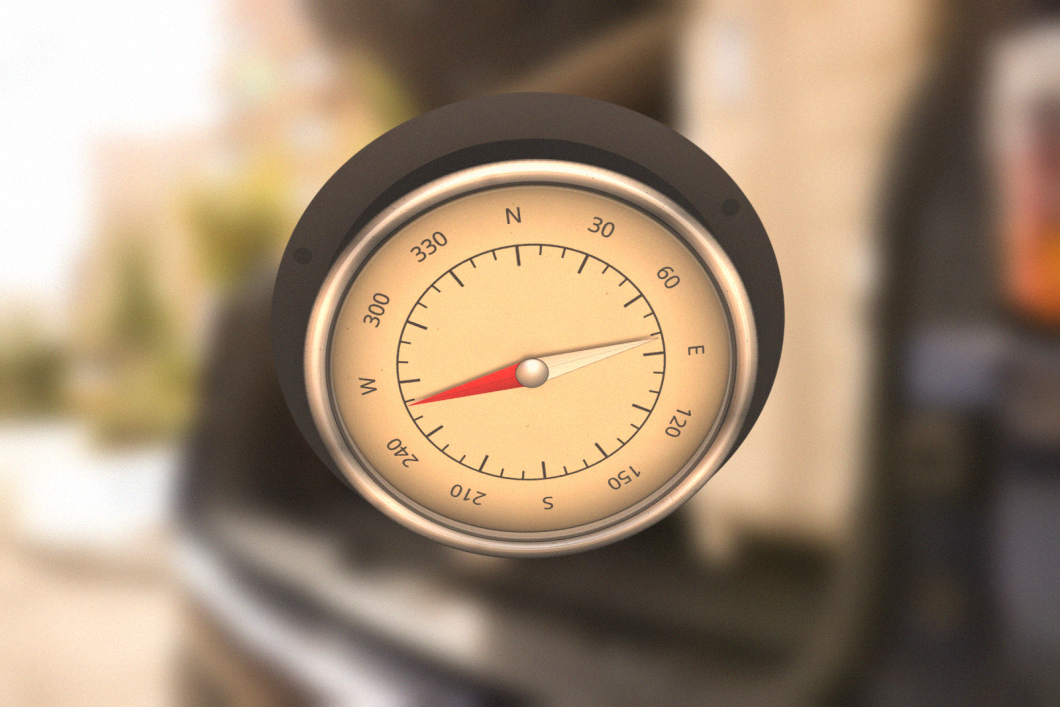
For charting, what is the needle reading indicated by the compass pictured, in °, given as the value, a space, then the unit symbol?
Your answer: 260 °
